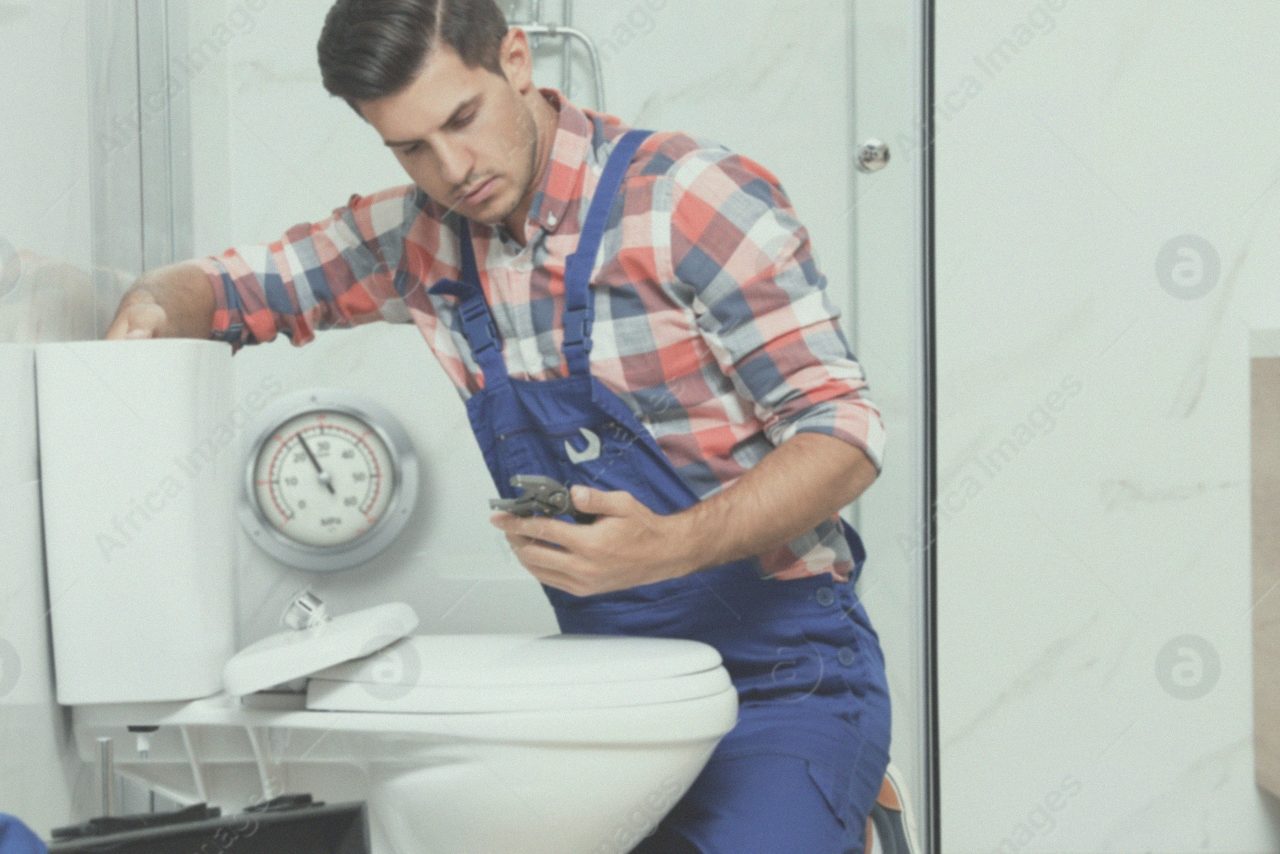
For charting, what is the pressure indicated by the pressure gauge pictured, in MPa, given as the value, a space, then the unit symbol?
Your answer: 24 MPa
